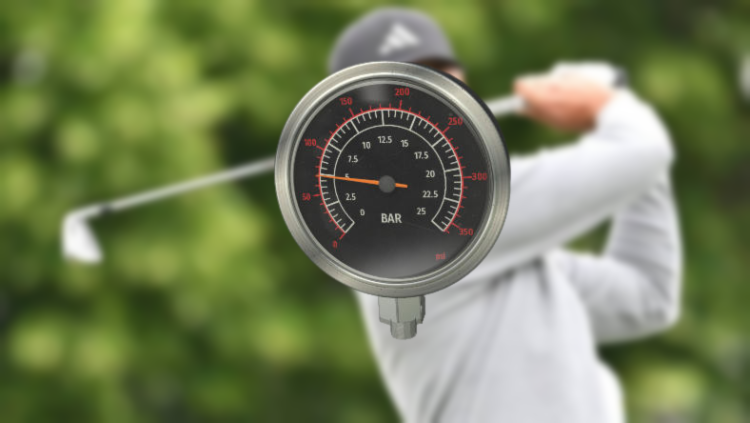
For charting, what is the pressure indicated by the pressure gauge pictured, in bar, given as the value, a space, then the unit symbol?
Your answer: 5 bar
